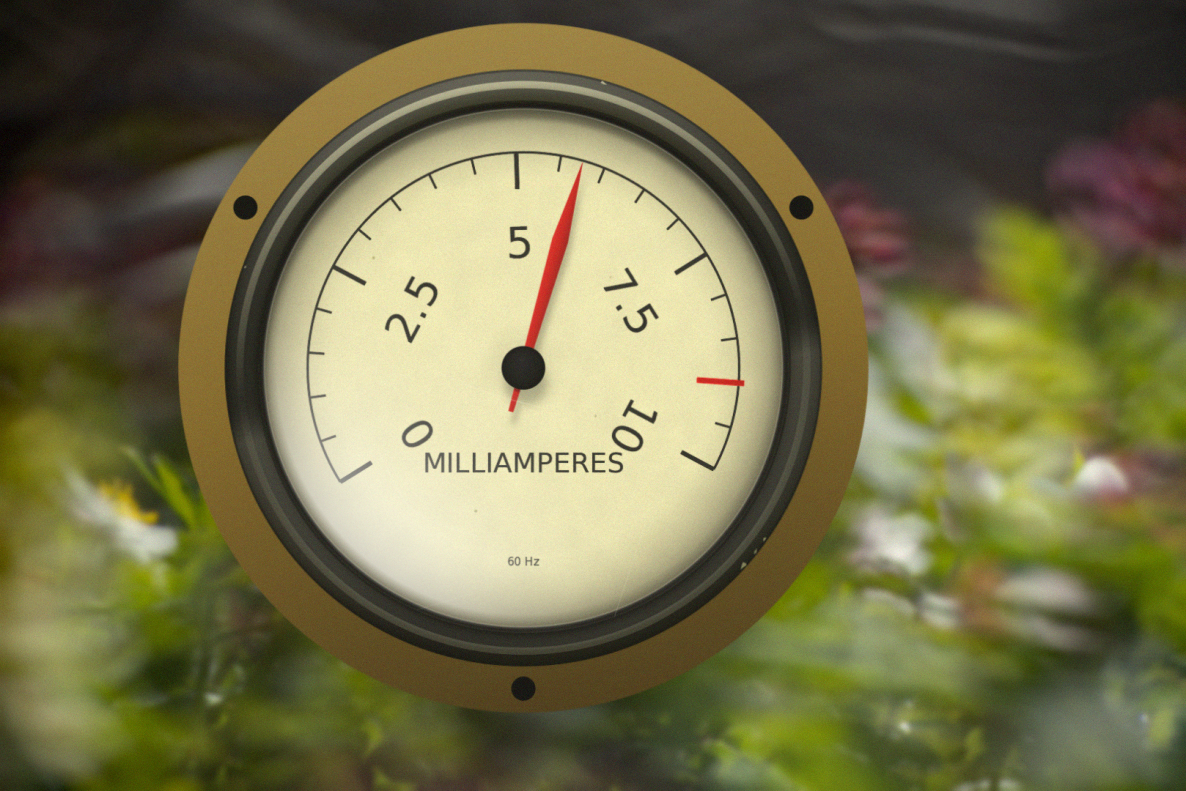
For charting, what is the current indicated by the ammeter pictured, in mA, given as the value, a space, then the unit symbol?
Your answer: 5.75 mA
